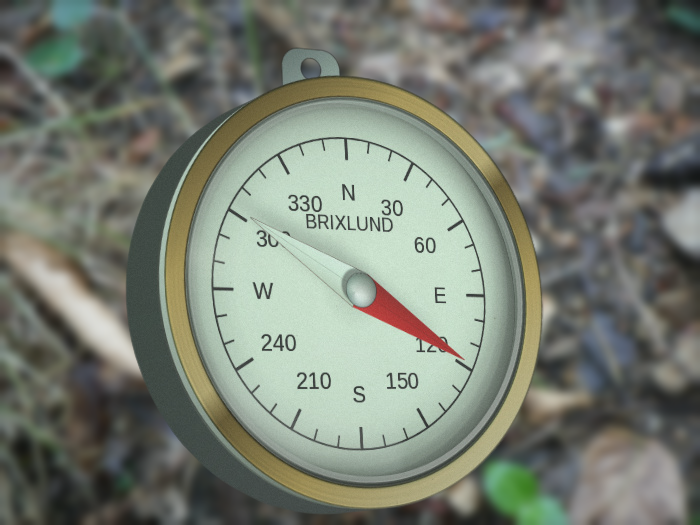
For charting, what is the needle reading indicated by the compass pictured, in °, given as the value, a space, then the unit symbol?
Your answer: 120 °
